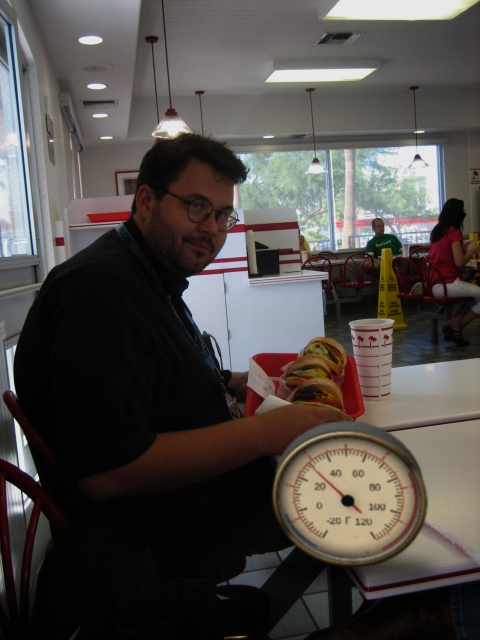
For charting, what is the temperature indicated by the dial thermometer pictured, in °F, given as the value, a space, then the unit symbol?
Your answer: 30 °F
